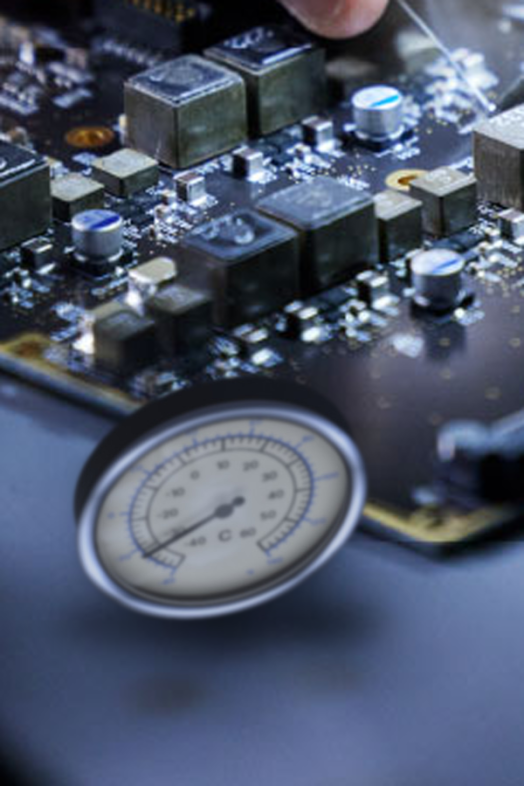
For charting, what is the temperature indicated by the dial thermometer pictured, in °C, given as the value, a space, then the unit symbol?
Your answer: -30 °C
